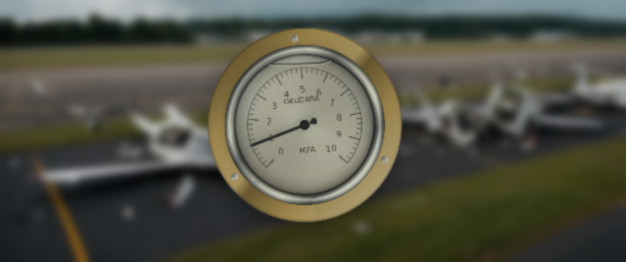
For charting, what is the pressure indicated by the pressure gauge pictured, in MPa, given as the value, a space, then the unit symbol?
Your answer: 1 MPa
